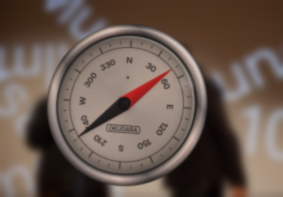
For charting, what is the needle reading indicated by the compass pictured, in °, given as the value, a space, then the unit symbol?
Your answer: 50 °
